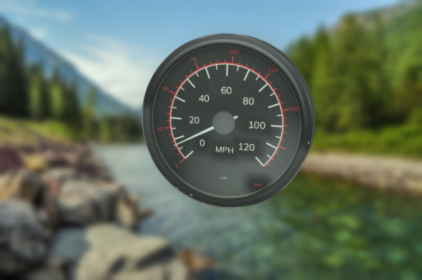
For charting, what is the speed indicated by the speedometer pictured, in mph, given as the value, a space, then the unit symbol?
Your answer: 7.5 mph
